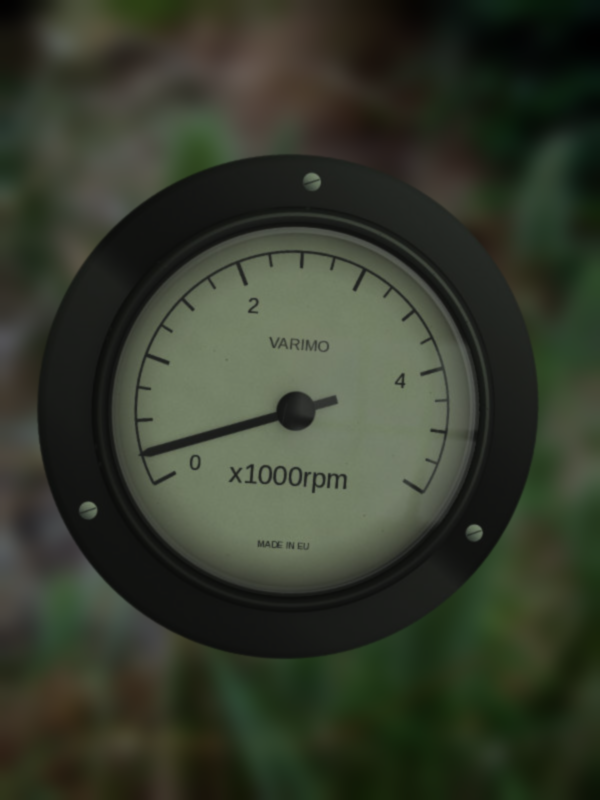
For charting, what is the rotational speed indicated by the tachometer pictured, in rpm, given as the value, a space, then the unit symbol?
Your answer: 250 rpm
